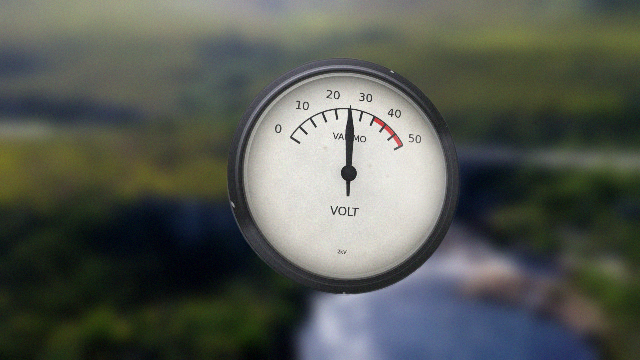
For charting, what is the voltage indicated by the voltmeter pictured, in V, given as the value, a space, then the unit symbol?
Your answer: 25 V
